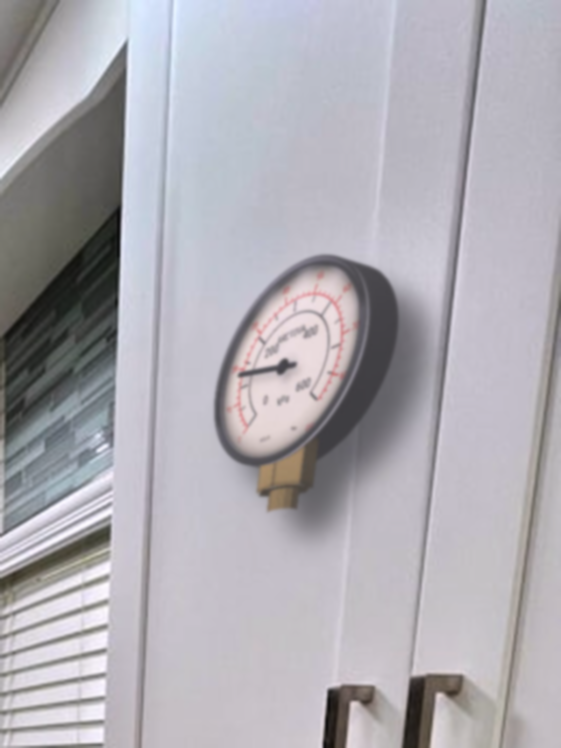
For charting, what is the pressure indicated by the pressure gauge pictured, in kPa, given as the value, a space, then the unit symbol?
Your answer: 125 kPa
